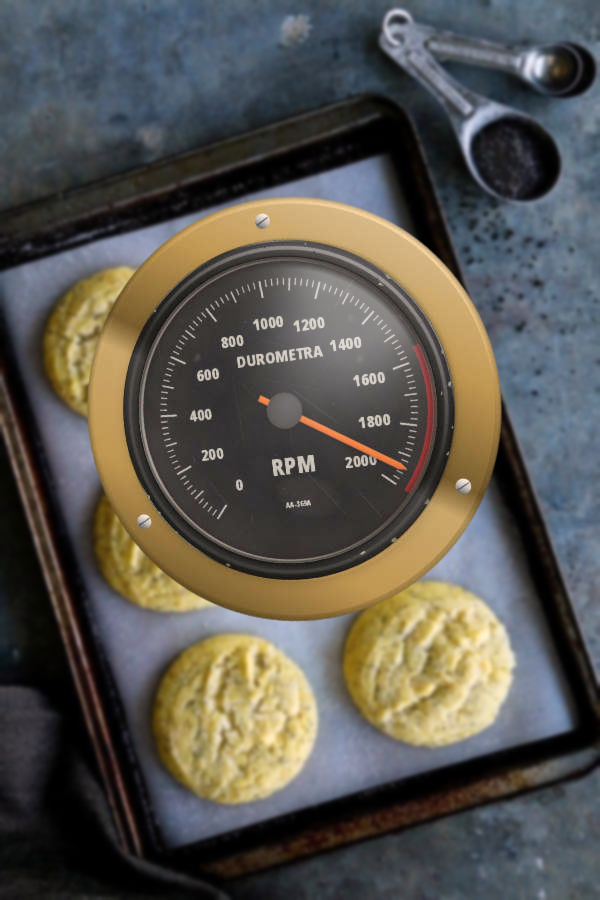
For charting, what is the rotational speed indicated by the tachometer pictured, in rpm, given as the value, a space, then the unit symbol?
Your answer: 1940 rpm
